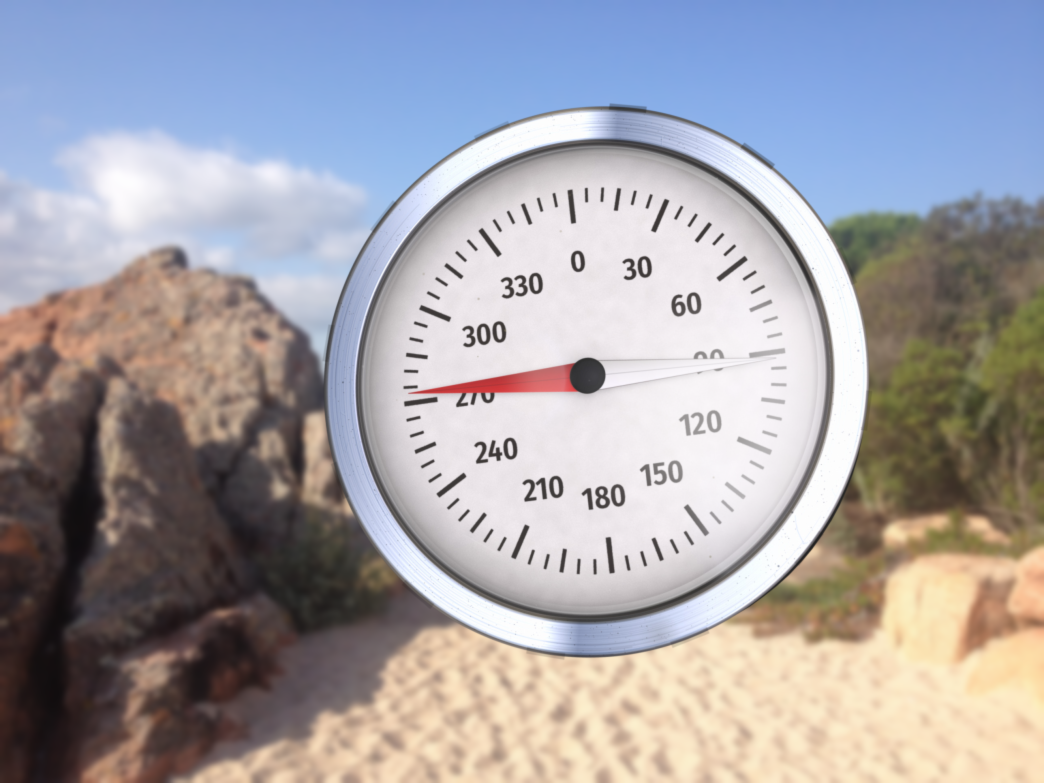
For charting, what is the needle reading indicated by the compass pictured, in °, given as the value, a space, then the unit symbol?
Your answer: 272.5 °
